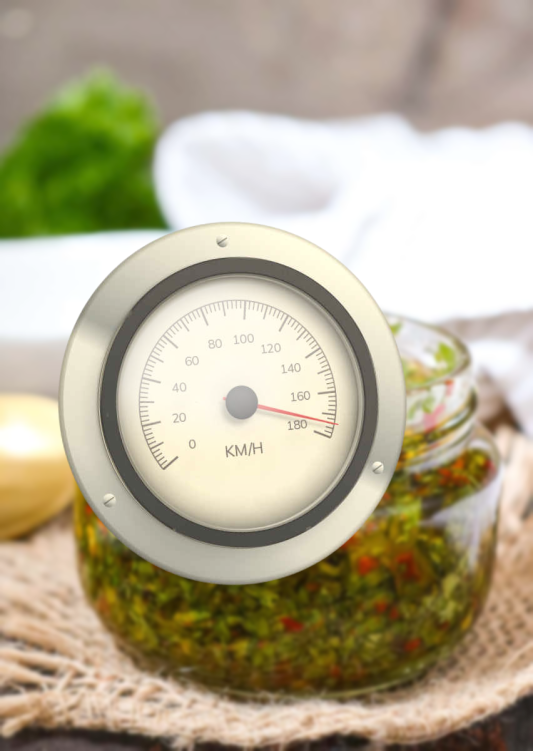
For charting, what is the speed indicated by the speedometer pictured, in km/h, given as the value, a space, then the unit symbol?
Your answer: 174 km/h
